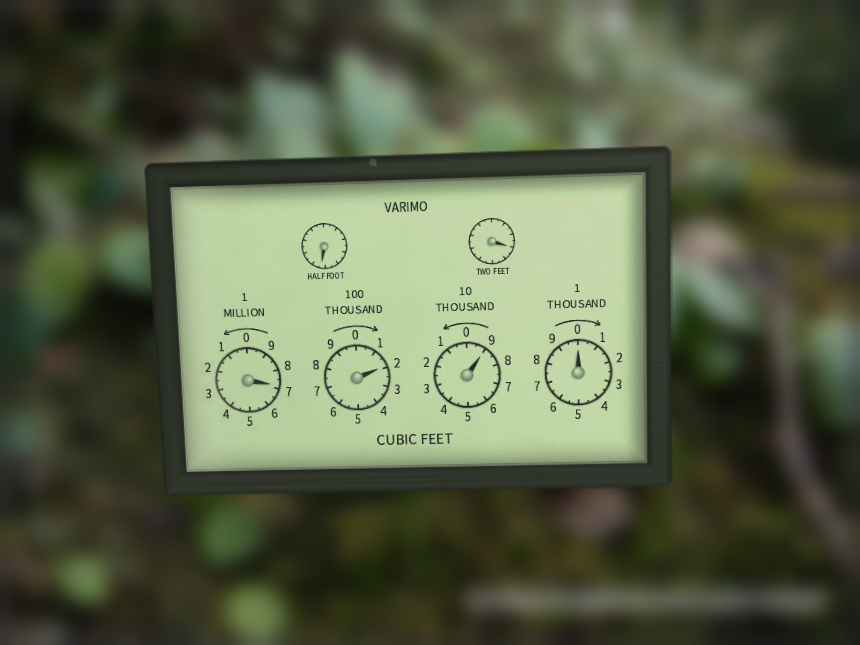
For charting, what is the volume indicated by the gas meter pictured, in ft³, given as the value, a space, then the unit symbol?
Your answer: 719000 ft³
